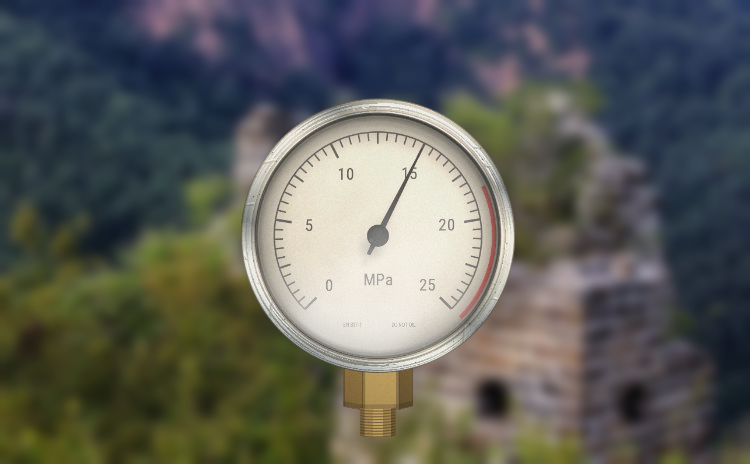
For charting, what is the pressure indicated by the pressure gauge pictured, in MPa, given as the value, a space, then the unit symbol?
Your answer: 15 MPa
